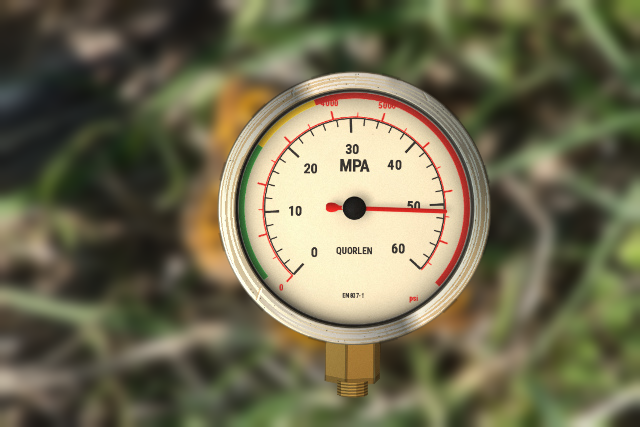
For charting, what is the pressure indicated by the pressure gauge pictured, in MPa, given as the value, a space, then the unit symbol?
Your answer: 51 MPa
